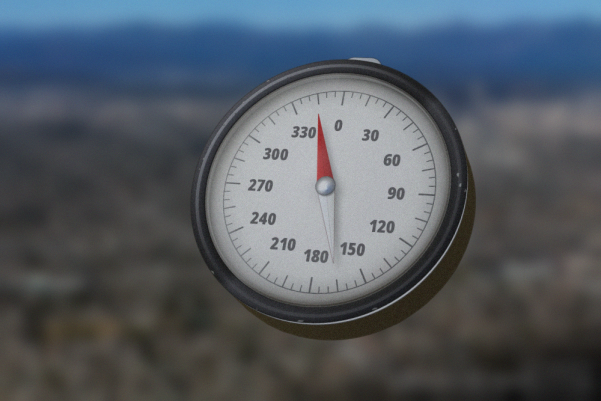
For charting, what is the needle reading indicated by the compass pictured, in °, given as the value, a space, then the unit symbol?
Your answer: 345 °
